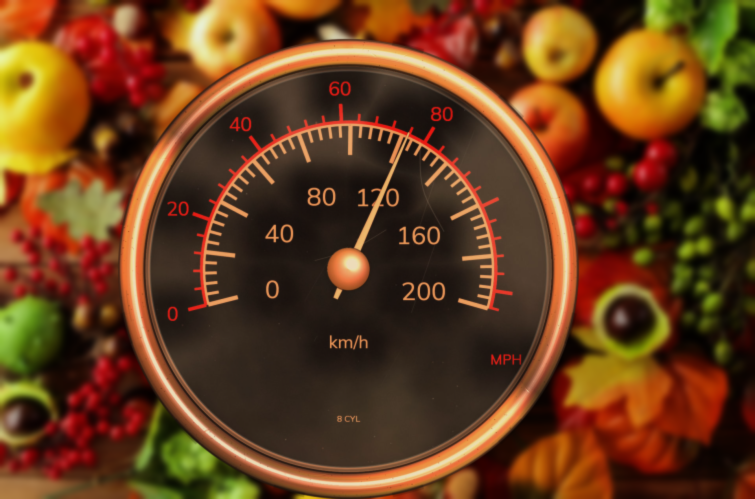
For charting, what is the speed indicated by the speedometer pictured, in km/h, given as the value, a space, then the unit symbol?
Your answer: 122 km/h
